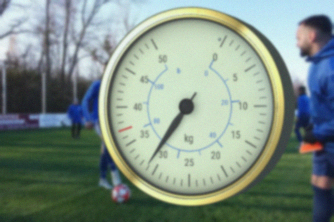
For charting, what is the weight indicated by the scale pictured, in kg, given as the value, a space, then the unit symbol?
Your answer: 31 kg
